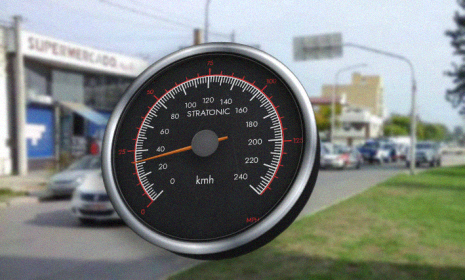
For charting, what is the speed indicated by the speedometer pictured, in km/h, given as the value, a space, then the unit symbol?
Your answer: 30 km/h
